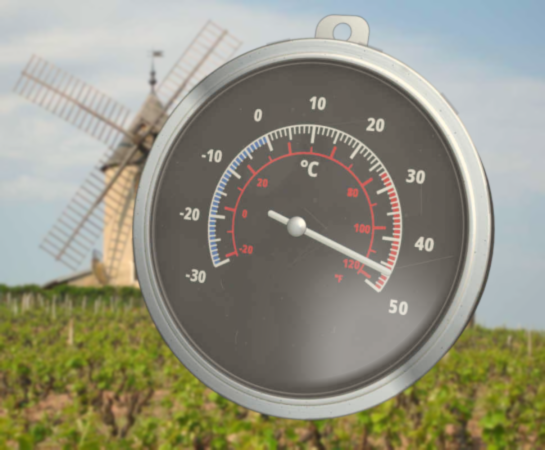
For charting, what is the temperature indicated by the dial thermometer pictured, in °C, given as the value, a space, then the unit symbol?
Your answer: 46 °C
